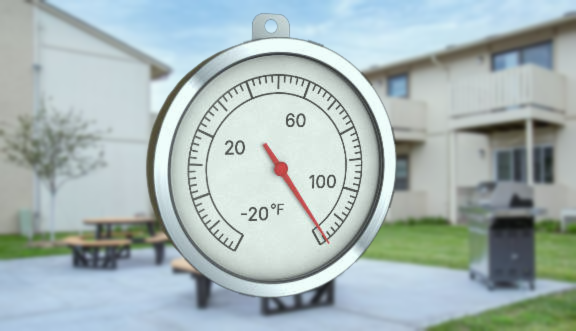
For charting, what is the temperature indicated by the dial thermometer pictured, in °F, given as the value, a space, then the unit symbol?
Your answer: 118 °F
